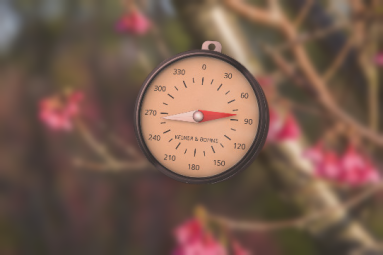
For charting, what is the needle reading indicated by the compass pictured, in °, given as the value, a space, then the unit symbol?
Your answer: 82.5 °
